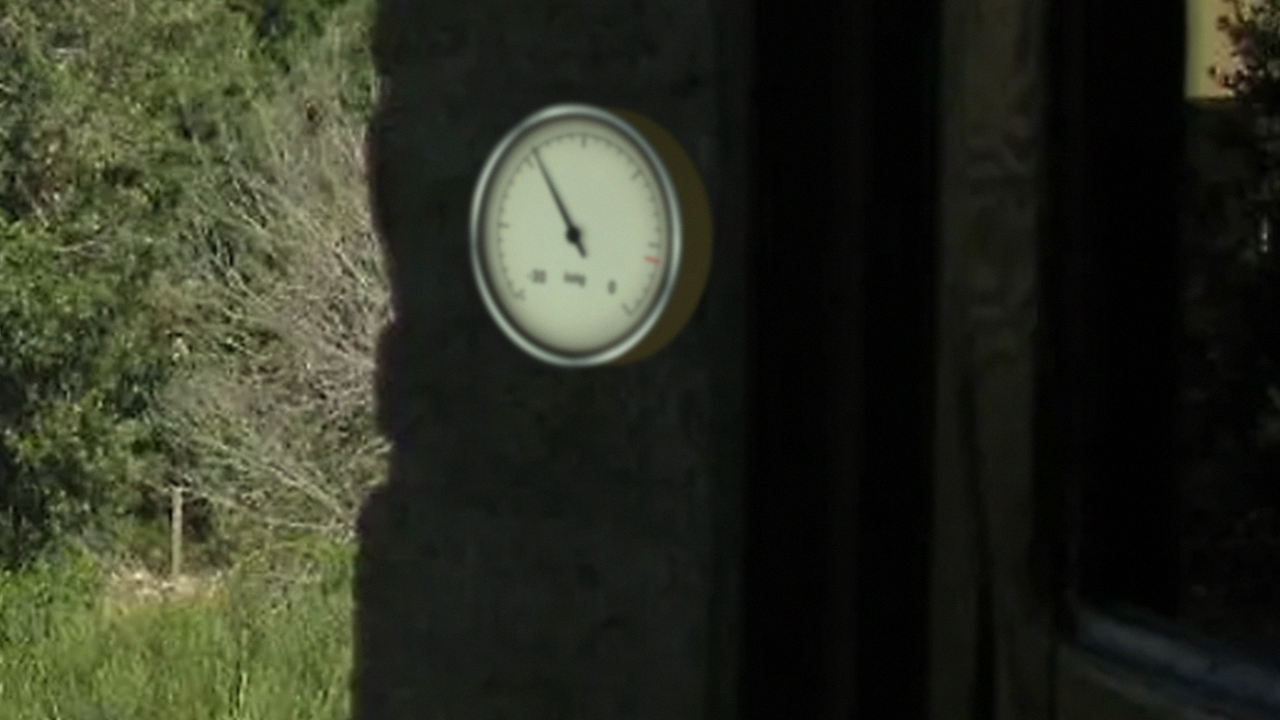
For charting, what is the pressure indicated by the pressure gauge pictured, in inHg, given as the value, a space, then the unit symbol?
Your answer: -19 inHg
